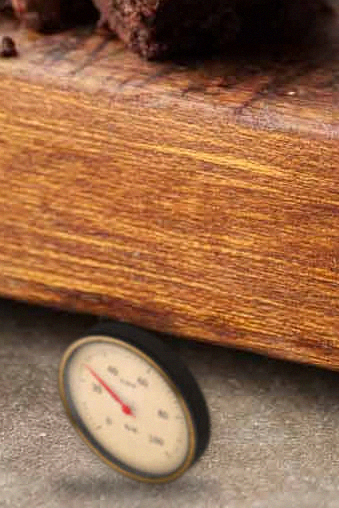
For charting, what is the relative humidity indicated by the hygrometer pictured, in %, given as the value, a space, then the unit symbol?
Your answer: 30 %
